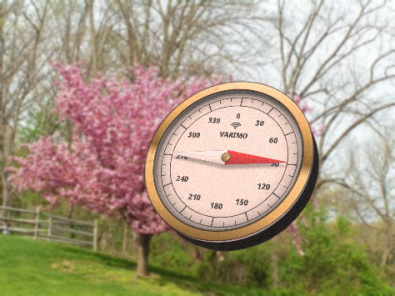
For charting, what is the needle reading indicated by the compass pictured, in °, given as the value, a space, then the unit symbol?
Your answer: 90 °
